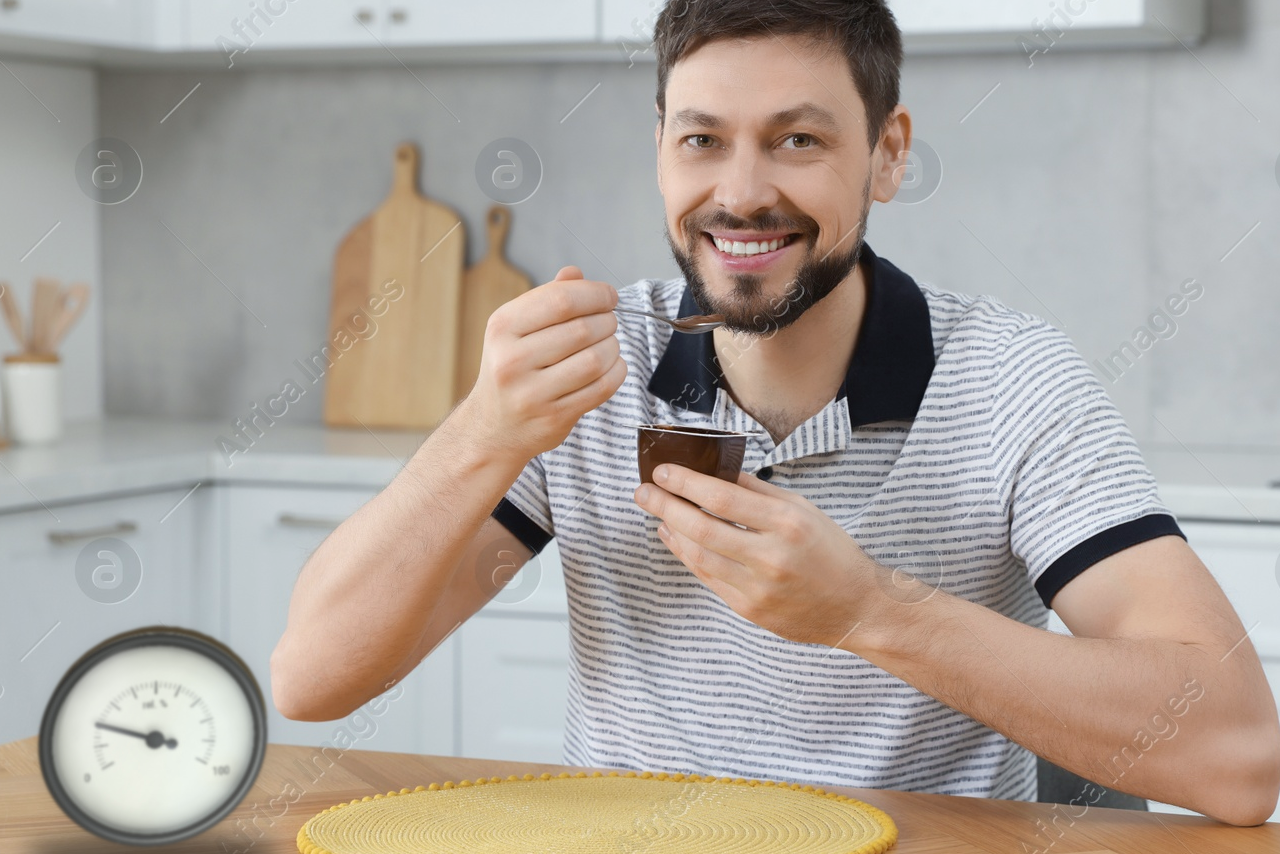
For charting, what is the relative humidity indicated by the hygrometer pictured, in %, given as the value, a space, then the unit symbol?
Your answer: 20 %
